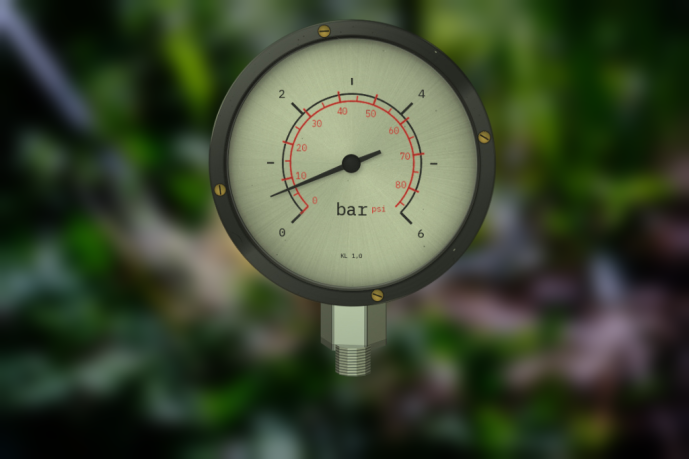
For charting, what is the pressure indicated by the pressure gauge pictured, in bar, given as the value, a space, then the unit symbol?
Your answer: 0.5 bar
